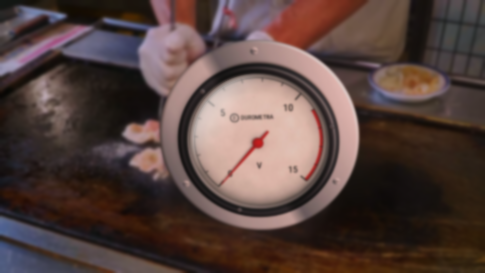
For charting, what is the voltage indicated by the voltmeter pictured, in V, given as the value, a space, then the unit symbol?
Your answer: 0 V
